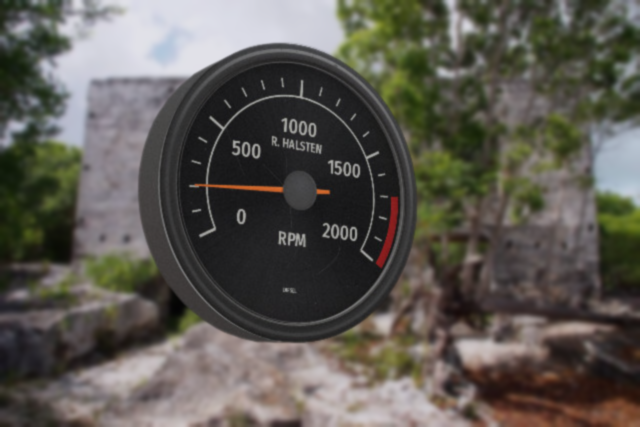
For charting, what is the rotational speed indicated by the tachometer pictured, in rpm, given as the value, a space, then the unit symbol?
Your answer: 200 rpm
